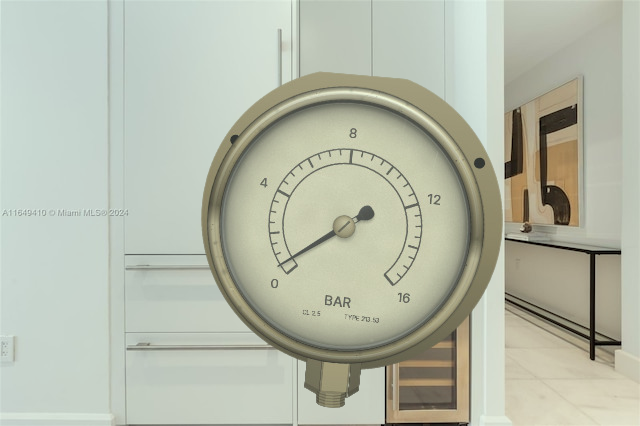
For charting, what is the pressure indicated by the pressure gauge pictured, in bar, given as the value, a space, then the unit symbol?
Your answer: 0.5 bar
